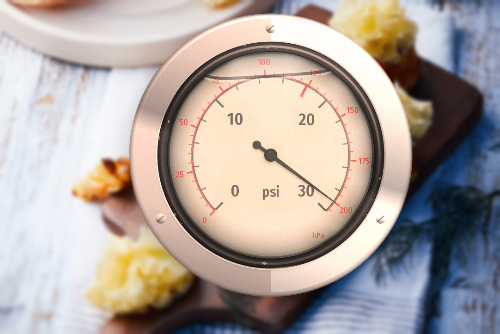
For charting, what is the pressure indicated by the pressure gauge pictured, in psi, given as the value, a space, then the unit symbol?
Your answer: 29 psi
